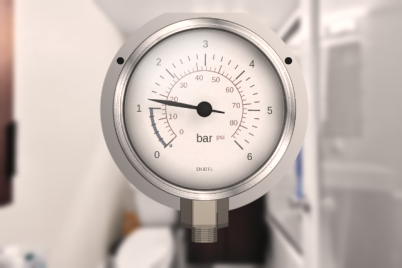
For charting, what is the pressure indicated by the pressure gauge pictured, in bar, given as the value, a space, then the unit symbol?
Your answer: 1.2 bar
